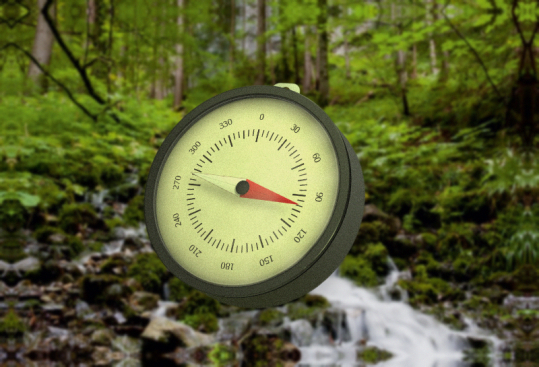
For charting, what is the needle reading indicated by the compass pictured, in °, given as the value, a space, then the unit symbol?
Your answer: 100 °
